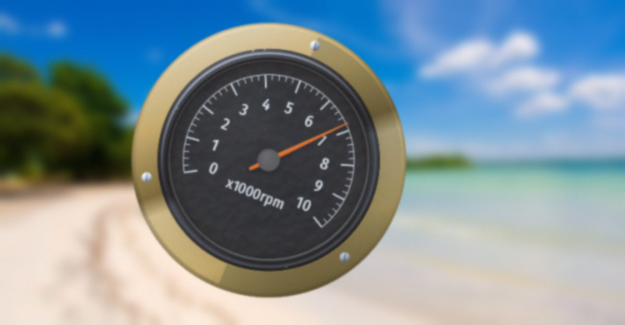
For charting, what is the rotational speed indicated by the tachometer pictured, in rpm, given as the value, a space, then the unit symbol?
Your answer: 6800 rpm
